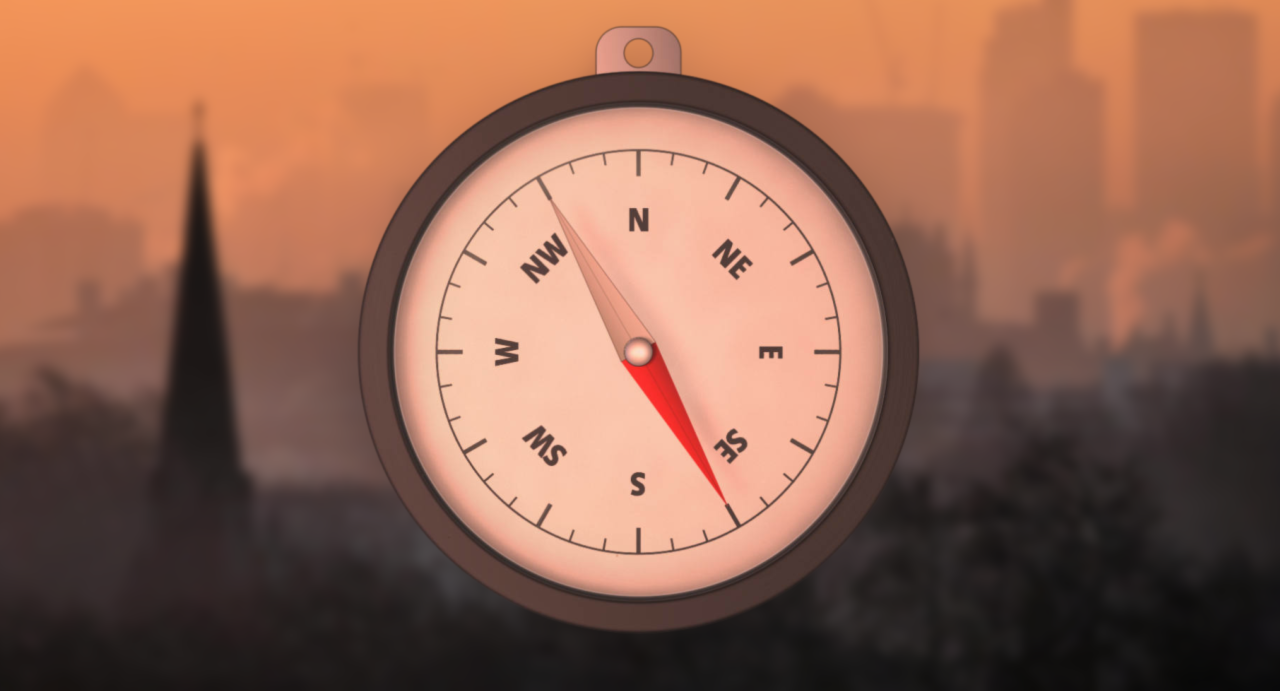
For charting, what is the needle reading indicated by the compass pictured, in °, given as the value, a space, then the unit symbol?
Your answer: 150 °
